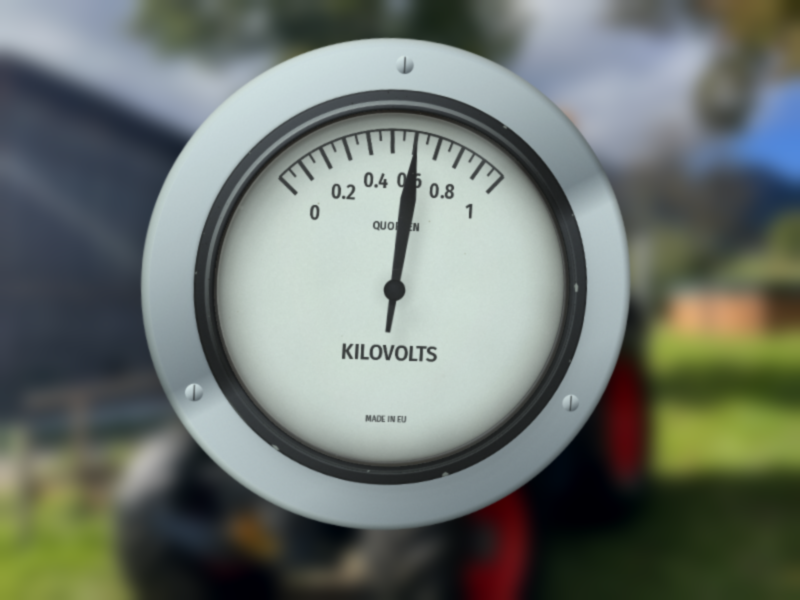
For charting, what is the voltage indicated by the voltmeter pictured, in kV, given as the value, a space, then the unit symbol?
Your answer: 0.6 kV
